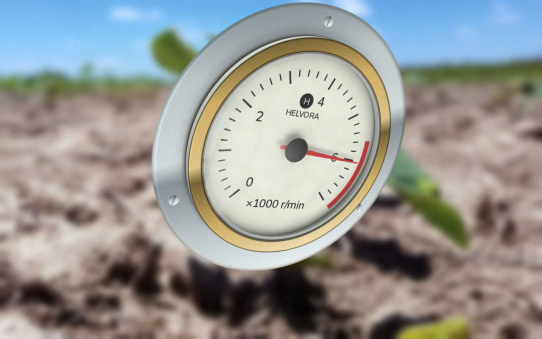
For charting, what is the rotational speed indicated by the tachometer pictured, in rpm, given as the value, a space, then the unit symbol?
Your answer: 6000 rpm
